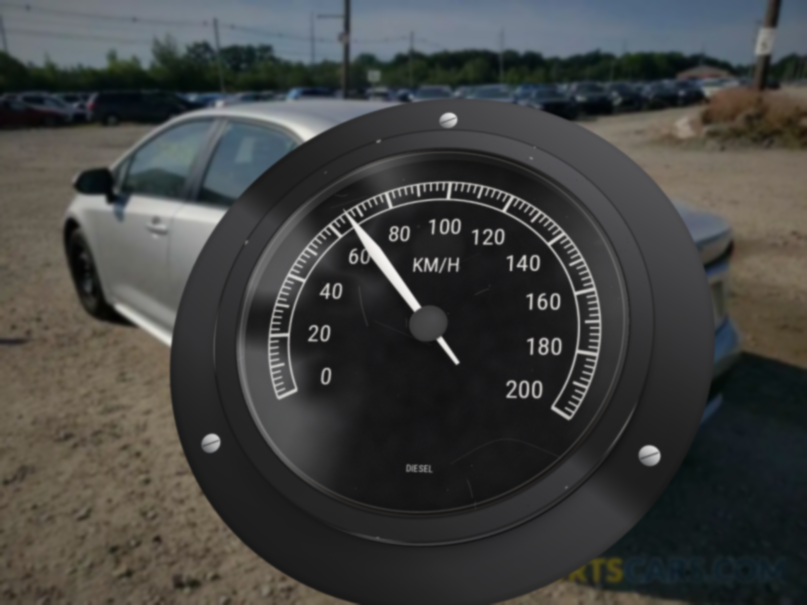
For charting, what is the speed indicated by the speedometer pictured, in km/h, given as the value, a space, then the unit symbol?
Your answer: 66 km/h
